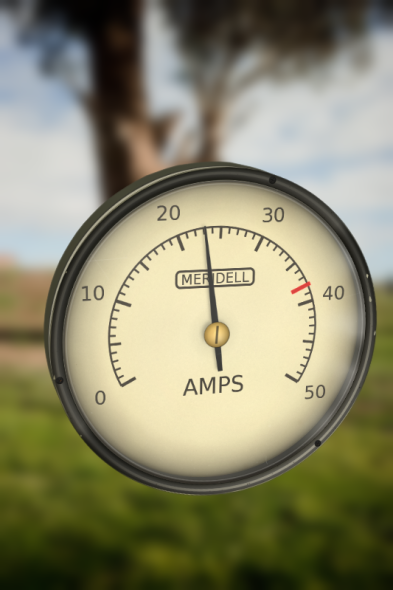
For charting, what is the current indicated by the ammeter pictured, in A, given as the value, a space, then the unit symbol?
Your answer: 23 A
